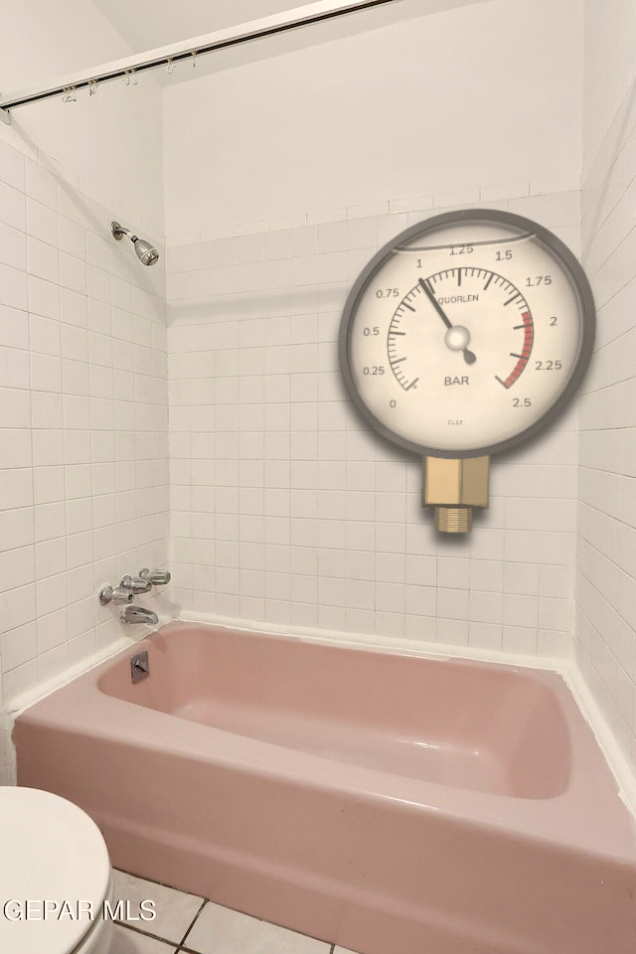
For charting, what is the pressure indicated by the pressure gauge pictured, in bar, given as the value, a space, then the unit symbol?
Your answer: 0.95 bar
